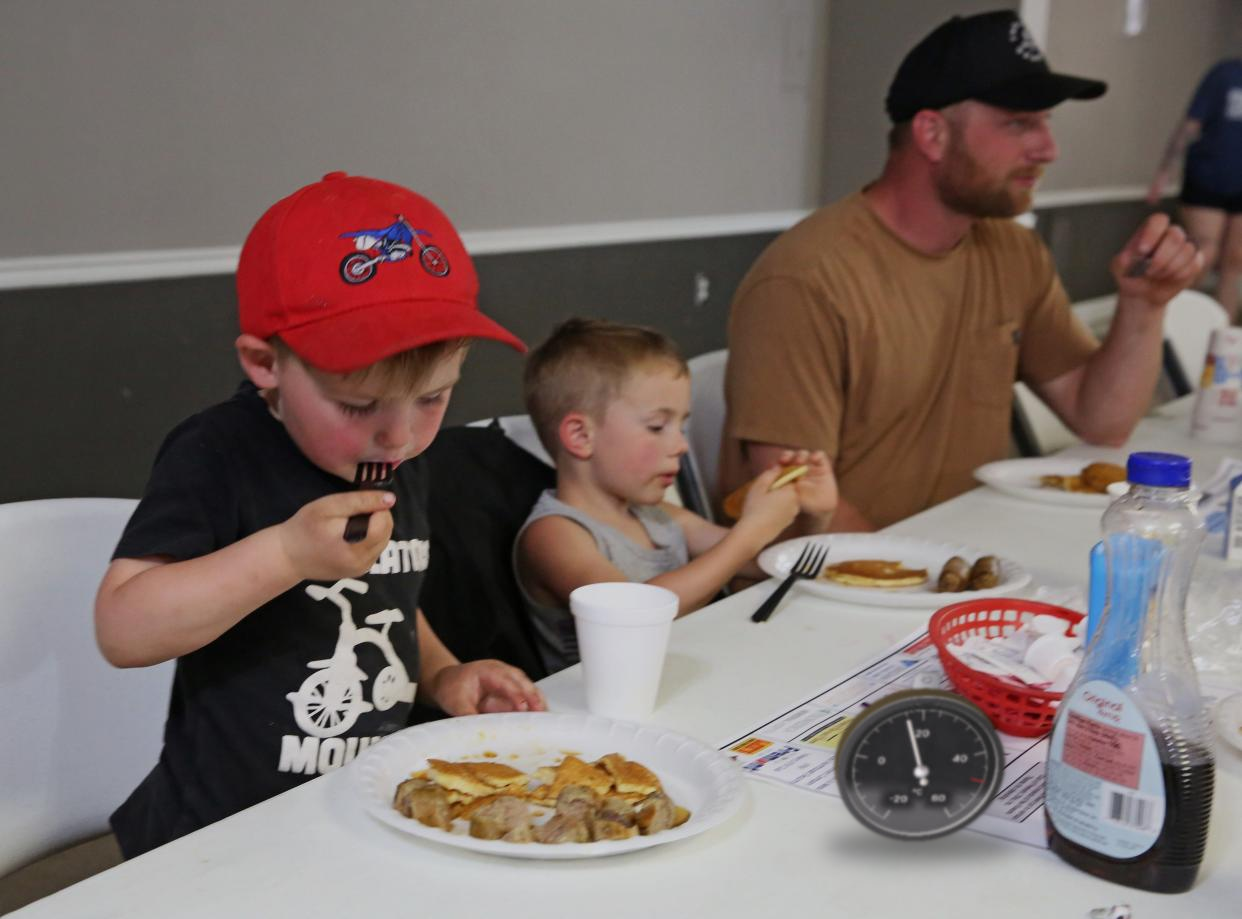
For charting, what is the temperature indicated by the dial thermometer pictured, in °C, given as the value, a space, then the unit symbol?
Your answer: 16 °C
